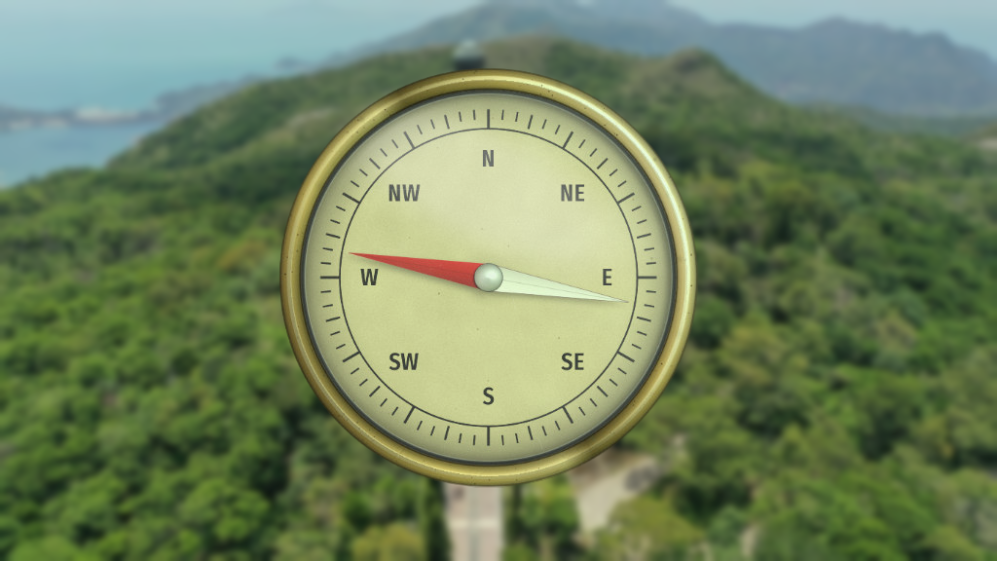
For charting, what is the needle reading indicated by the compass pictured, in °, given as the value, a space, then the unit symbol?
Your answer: 280 °
